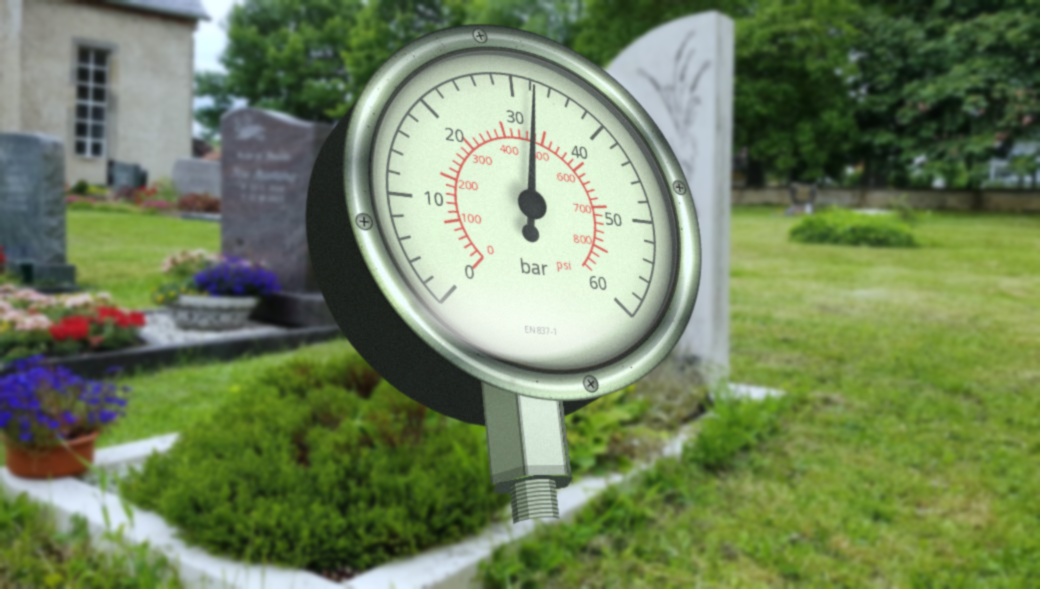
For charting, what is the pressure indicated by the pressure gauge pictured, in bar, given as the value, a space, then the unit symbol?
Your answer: 32 bar
